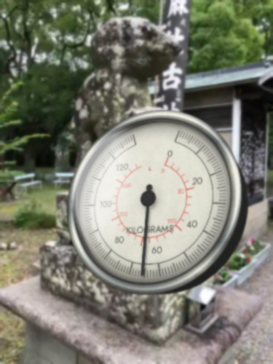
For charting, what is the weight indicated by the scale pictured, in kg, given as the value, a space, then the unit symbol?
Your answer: 65 kg
